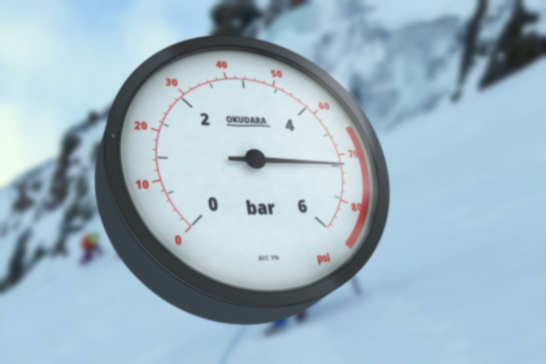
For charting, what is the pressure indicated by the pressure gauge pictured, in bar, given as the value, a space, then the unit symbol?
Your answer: 5 bar
